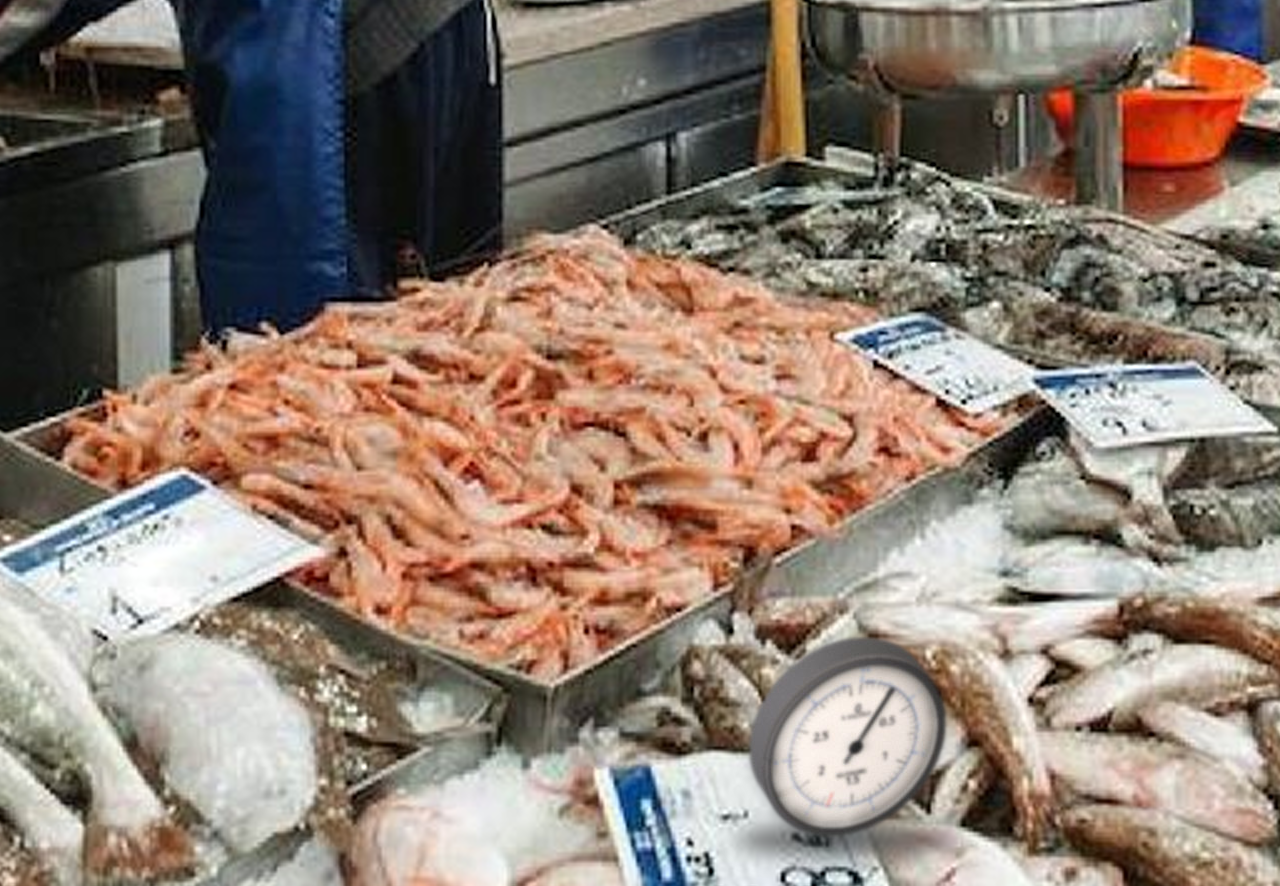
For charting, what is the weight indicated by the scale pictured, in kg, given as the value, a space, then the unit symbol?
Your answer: 0.25 kg
